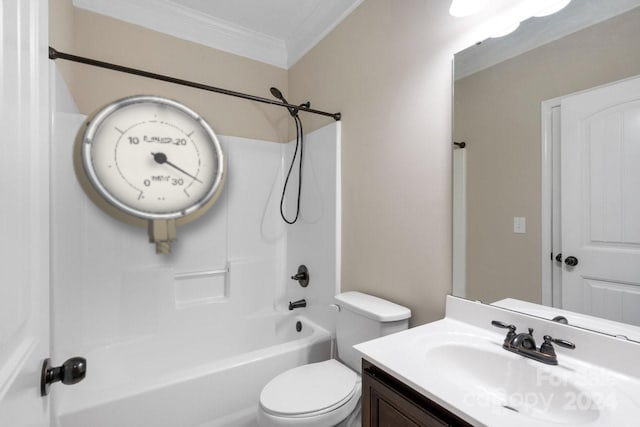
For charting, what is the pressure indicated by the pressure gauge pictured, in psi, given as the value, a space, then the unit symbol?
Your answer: 27.5 psi
